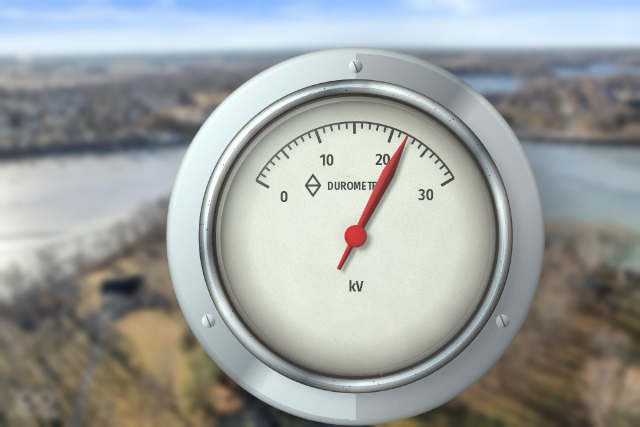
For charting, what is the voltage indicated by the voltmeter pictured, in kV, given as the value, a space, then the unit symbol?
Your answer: 22 kV
